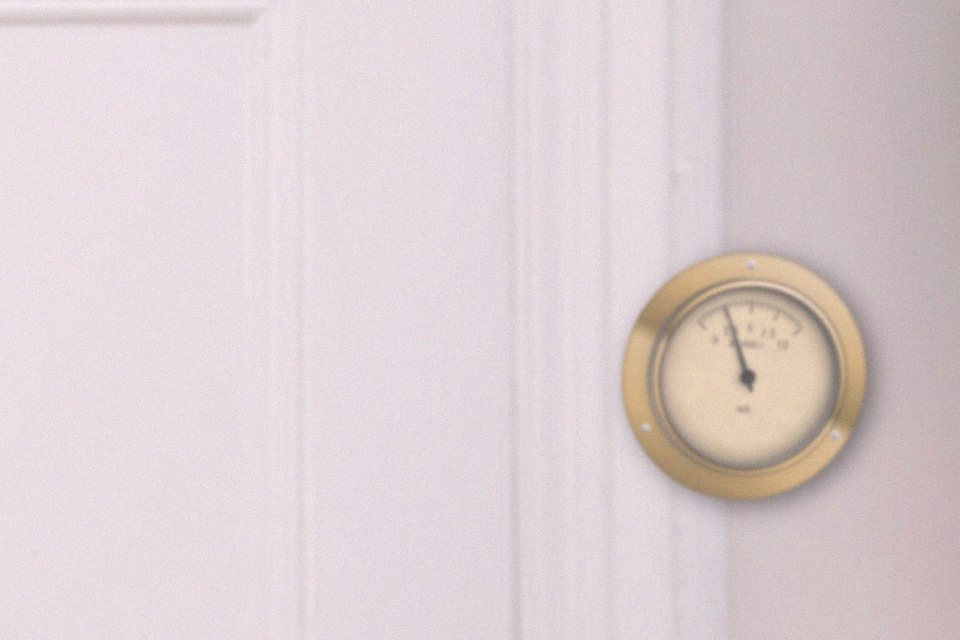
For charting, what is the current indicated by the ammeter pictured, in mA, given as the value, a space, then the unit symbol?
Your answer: 2.5 mA
